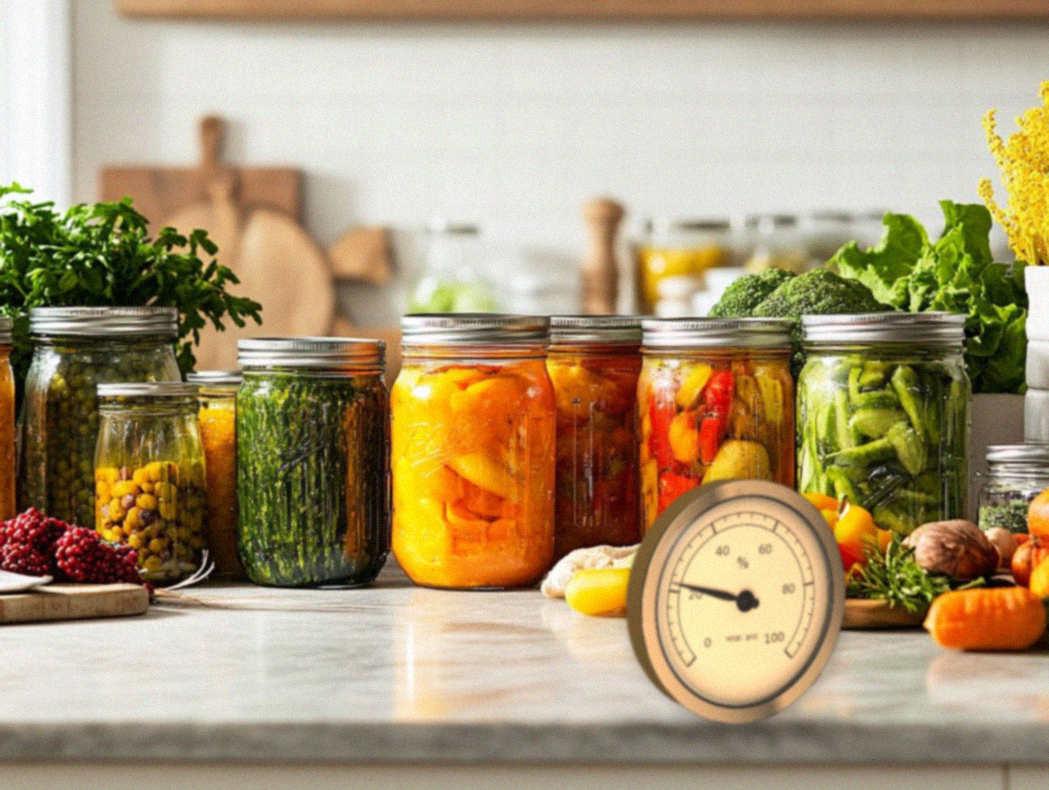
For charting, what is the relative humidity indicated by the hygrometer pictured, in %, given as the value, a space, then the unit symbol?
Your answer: 22 %
